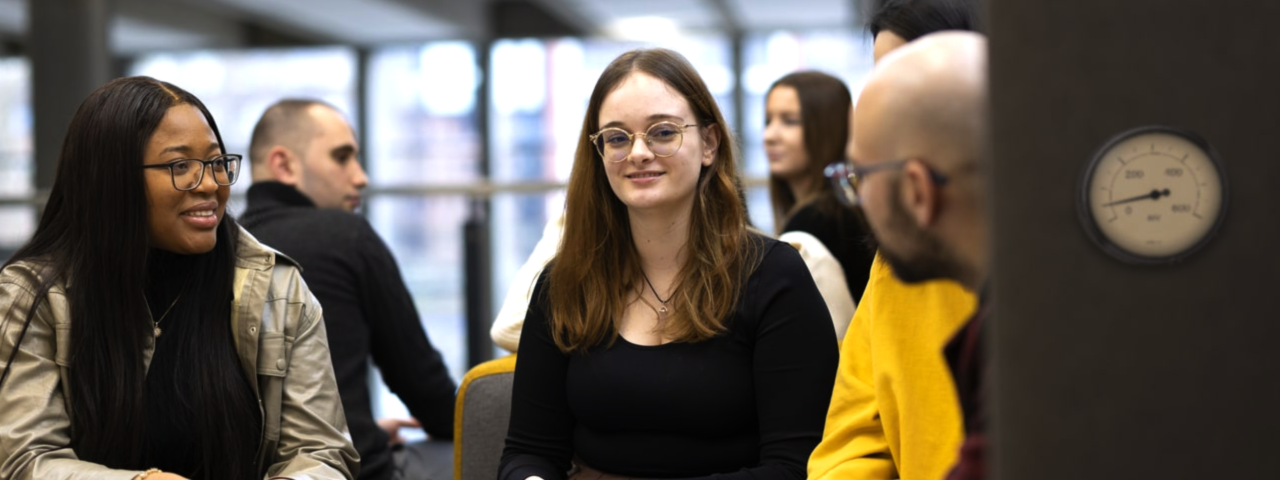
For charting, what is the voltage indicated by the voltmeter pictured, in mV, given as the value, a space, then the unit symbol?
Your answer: 50 mV
